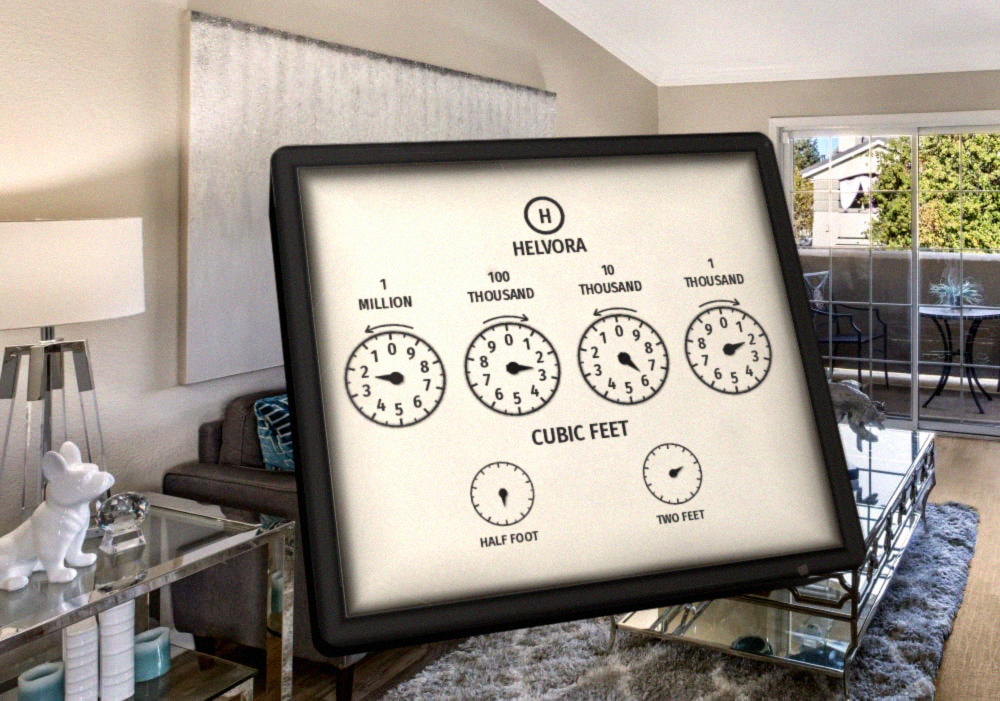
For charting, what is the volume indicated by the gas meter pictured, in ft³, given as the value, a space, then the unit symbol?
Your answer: 226200 ft³
